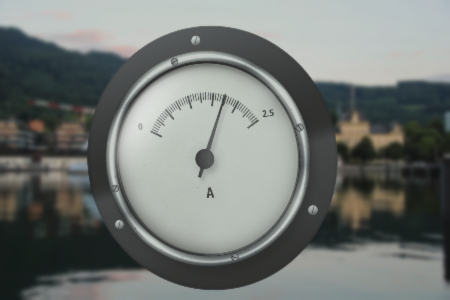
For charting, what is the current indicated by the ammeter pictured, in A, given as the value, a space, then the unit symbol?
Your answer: 1.75 A
